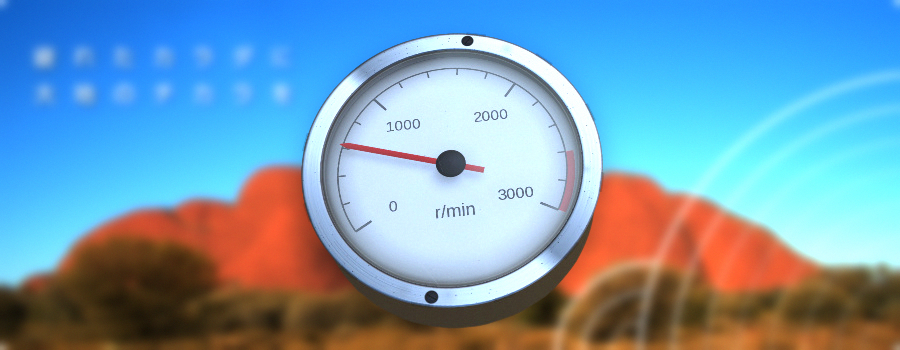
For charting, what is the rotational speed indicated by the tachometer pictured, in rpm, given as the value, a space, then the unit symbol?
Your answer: 600 rpm
